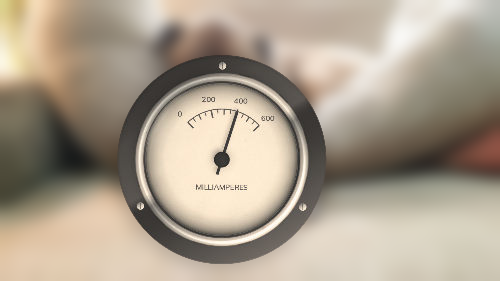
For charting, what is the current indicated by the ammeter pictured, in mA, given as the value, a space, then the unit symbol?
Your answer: 400 mA
